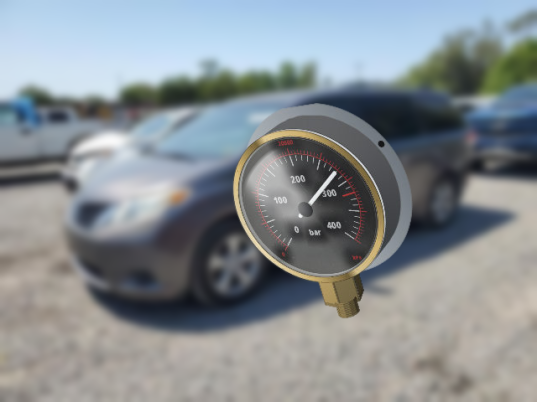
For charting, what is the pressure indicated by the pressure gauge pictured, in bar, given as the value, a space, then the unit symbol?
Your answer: 280 bar
